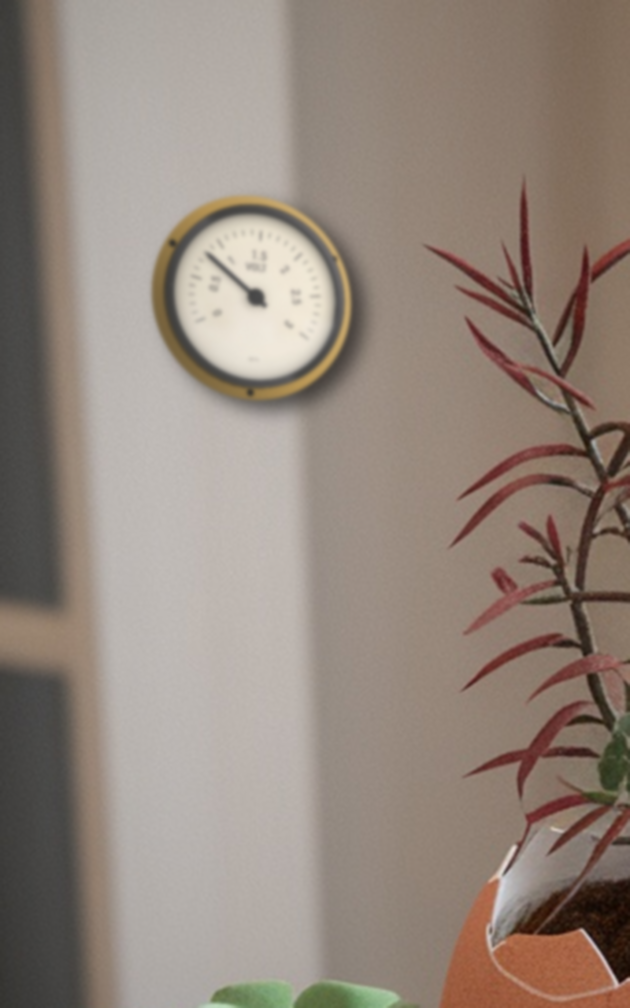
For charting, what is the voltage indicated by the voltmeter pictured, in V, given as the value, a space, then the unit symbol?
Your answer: 0.8 V
